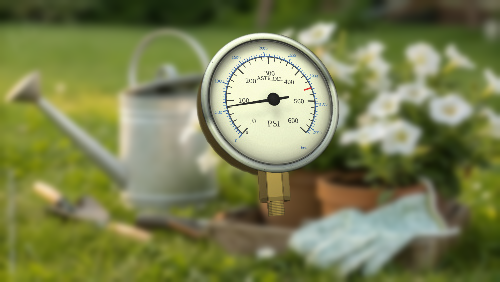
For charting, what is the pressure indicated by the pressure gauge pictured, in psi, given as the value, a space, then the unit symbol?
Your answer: 80 psi
